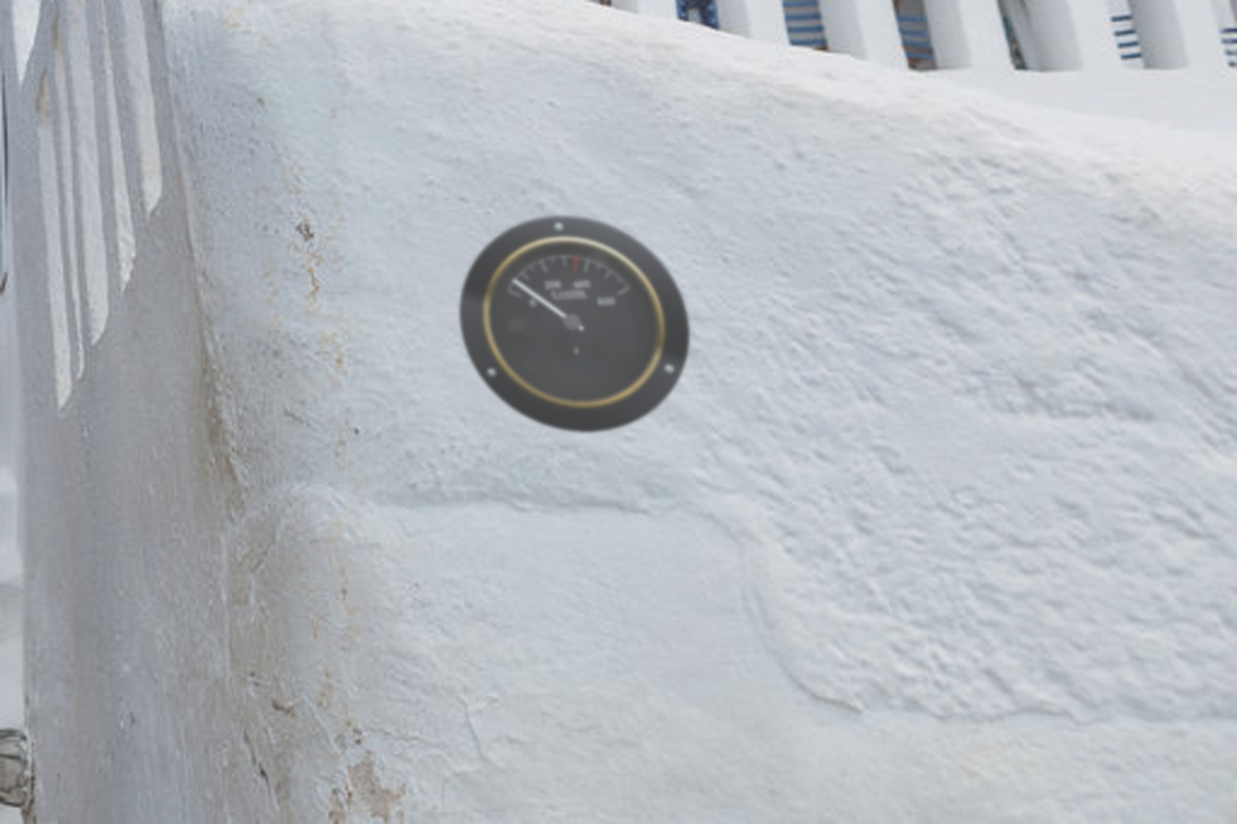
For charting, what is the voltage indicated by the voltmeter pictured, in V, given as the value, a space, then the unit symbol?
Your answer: 50 V
